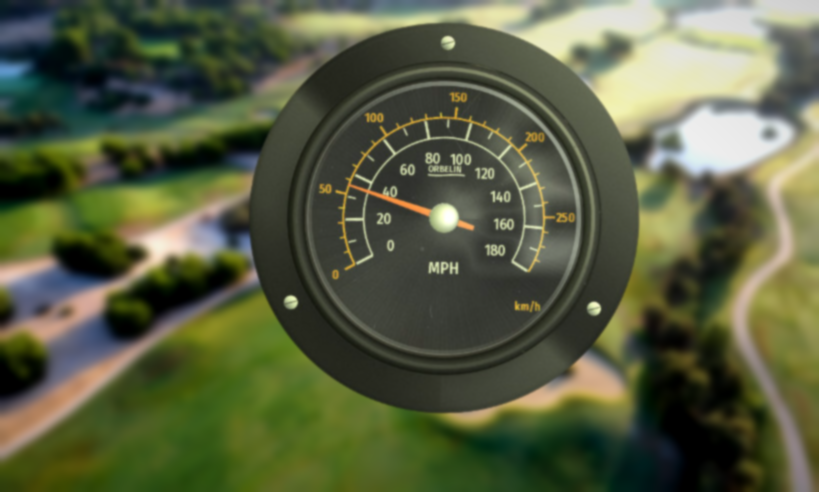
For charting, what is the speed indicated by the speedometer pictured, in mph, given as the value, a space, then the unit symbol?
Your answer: 35 mph
